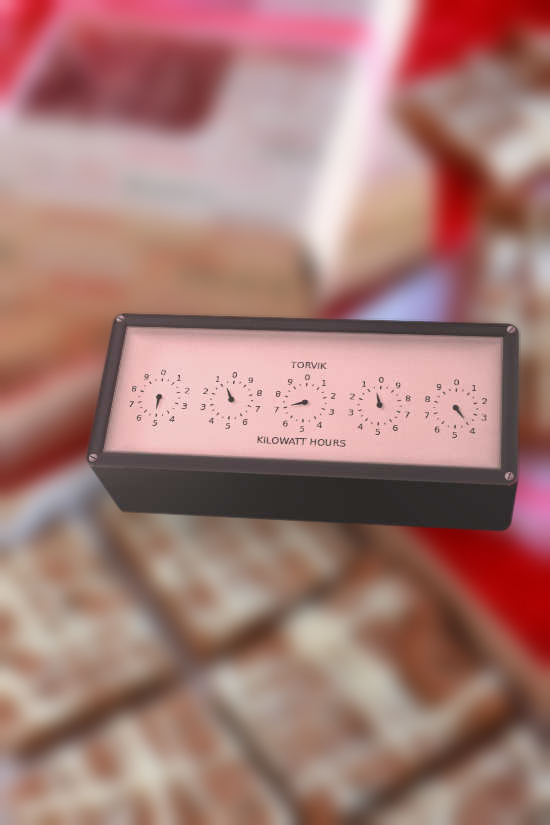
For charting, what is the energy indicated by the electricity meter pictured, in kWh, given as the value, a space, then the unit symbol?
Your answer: 50704 kWh
